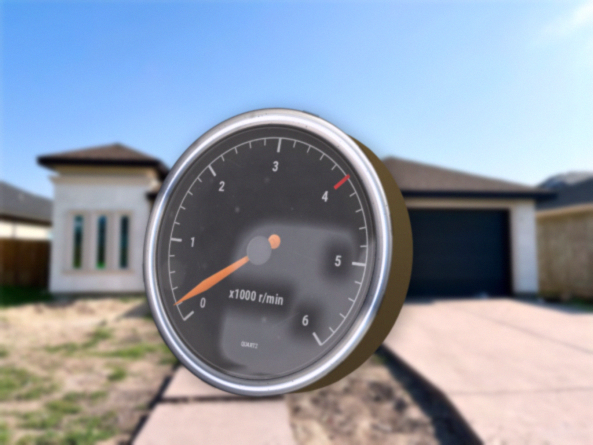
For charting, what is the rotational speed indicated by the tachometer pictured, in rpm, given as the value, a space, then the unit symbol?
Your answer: 200 rpm
